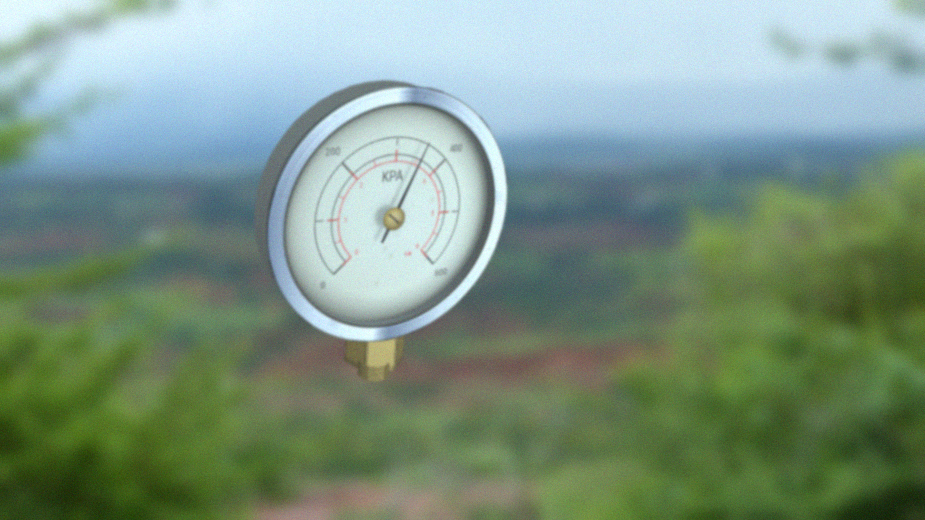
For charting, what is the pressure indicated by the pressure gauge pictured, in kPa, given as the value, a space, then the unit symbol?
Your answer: 350 kPa
